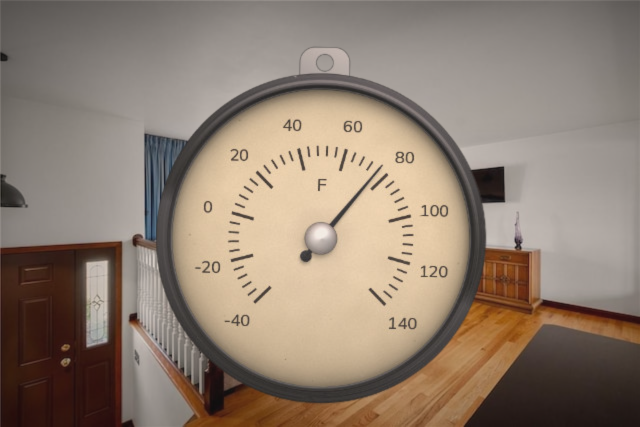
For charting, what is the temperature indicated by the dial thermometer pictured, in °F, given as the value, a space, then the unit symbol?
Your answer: 76 °F
